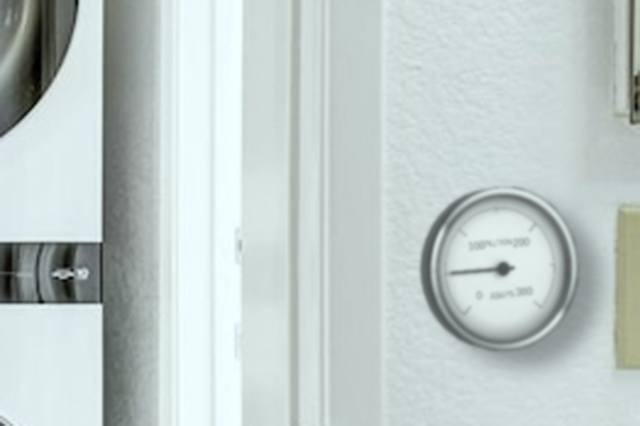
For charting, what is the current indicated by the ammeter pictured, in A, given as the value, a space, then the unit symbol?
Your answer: 50 A
